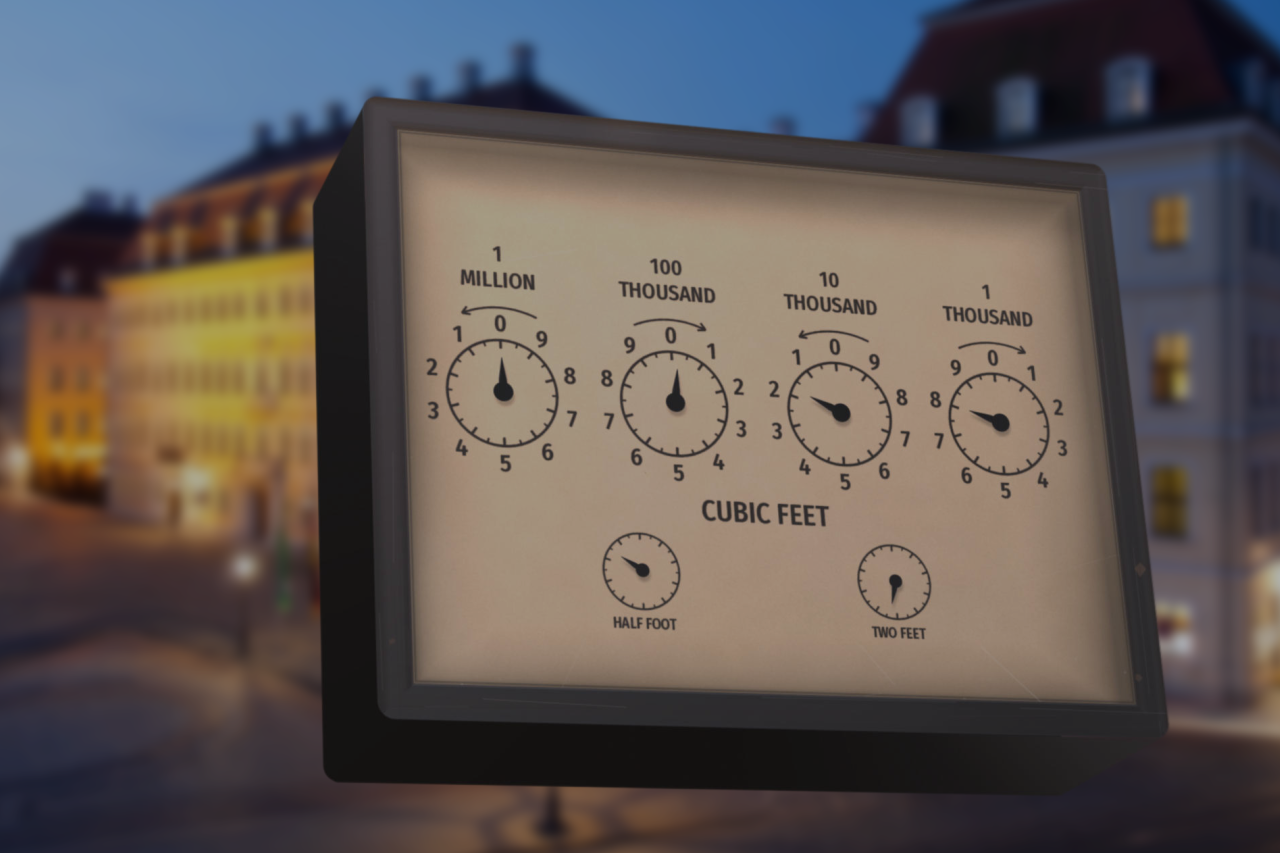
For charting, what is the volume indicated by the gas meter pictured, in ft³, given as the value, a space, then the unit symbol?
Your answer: 1800 ft³
